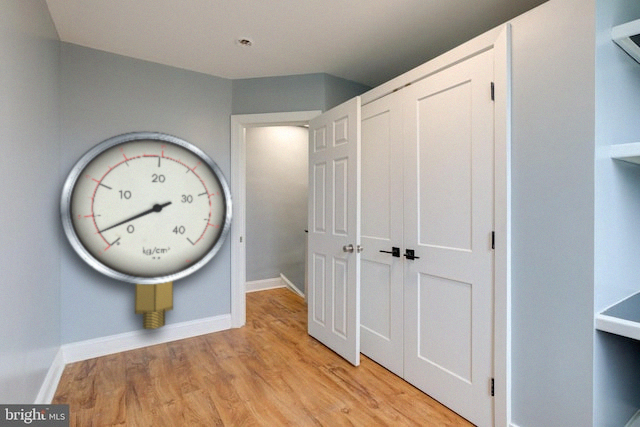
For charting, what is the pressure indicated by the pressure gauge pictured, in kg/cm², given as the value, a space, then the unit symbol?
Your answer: 2.5 kg/cm²
